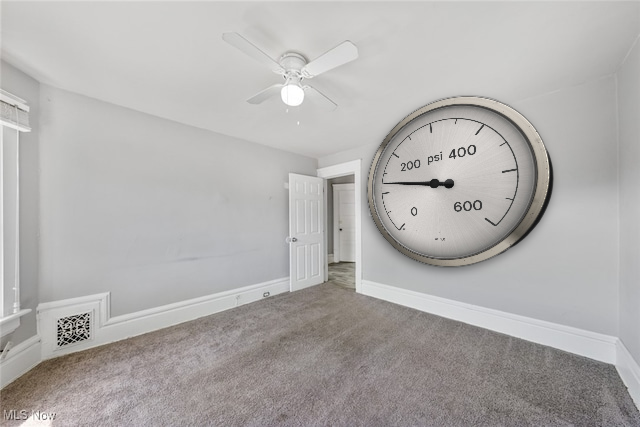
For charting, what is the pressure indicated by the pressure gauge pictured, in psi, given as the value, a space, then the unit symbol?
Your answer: 125 psi
